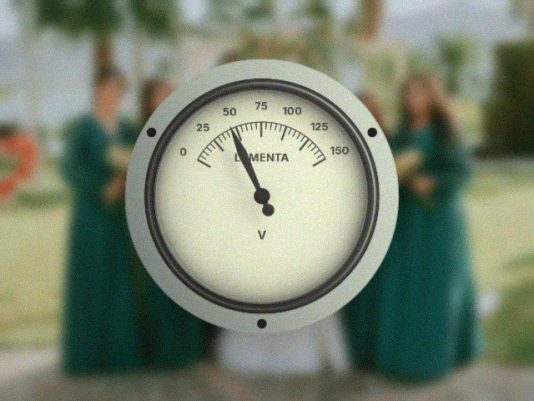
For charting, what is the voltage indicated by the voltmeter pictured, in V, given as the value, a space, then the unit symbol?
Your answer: 45 V
